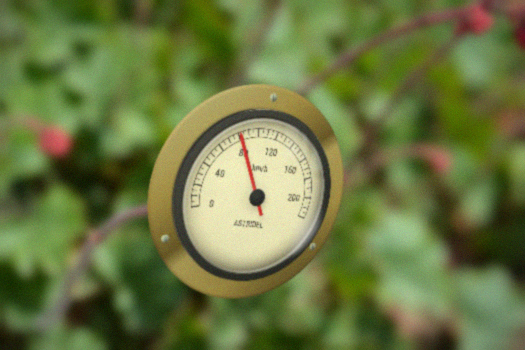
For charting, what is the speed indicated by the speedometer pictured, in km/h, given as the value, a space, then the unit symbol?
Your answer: 80 km/h
